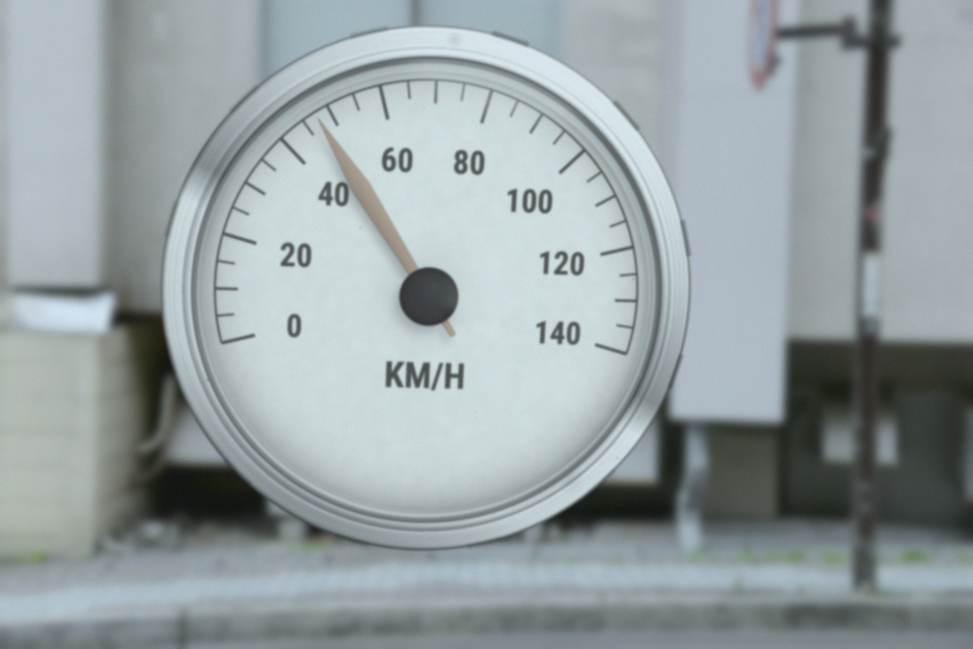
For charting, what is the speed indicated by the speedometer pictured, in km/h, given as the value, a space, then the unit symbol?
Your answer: 47.5 km/h
